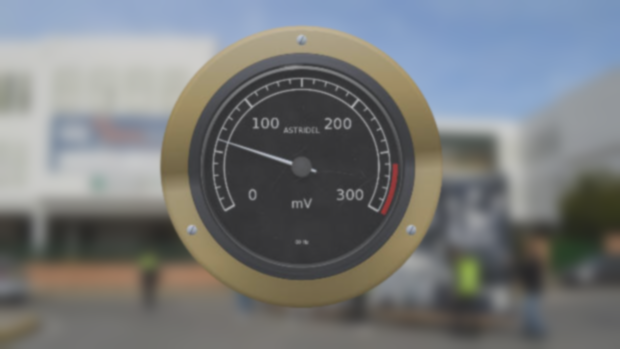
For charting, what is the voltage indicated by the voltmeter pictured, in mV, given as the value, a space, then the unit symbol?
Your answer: 60 mV
